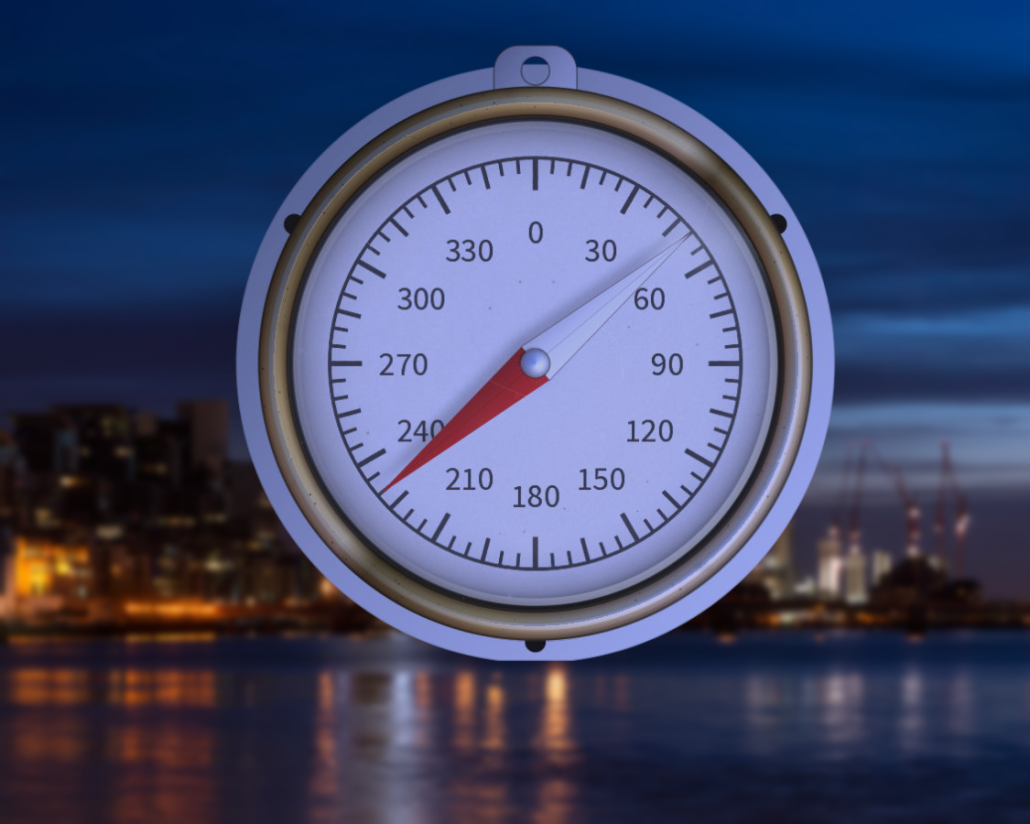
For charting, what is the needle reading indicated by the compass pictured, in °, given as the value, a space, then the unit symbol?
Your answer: 230 °
